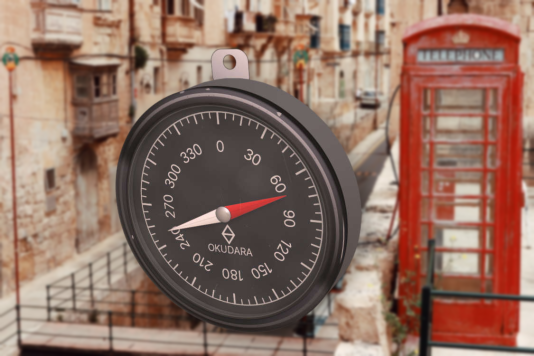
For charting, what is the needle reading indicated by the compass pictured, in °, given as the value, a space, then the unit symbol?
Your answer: 70 °
